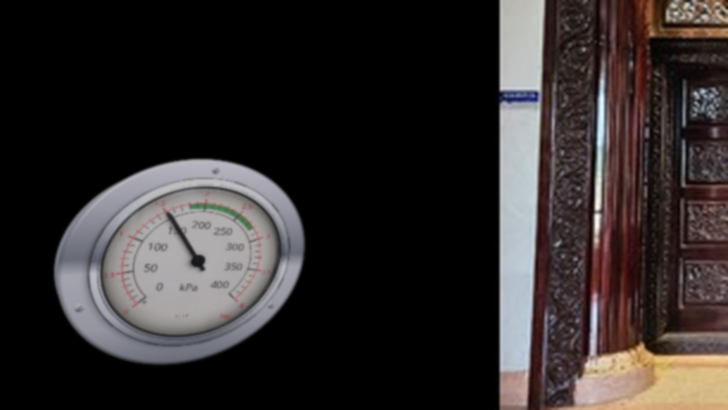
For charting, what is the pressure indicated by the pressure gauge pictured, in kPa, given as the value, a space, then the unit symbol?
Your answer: 150 kPa
